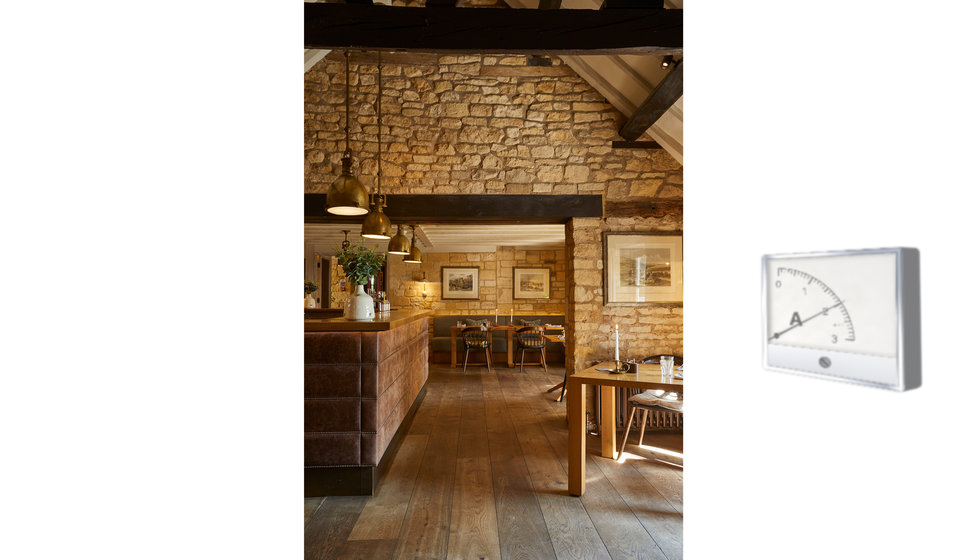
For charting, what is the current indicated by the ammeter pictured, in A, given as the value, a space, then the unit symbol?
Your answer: 2 A
